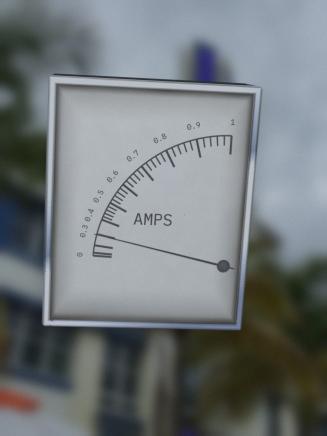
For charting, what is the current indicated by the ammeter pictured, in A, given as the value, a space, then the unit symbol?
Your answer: 0.3 A
